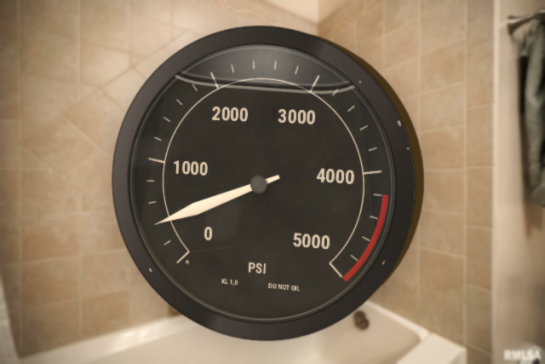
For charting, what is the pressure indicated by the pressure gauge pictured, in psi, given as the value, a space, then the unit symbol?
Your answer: 400 psi
